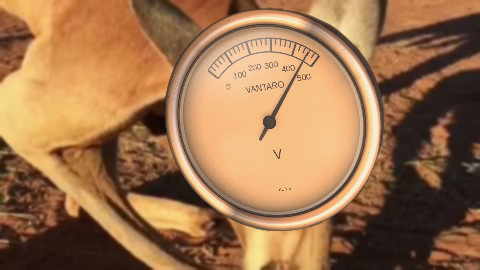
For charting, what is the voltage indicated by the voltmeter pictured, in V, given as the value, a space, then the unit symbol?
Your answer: 460 V
